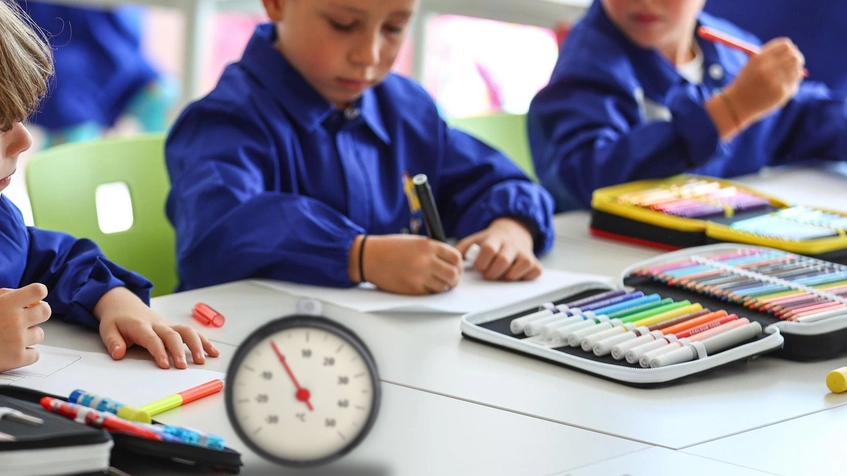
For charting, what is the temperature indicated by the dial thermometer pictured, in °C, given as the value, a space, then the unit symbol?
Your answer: 0 °C
